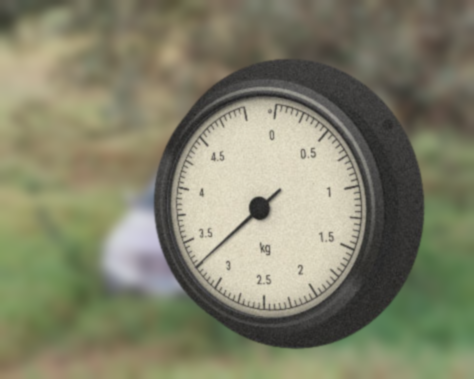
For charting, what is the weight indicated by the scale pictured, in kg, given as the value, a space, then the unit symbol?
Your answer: 3.25 kg
